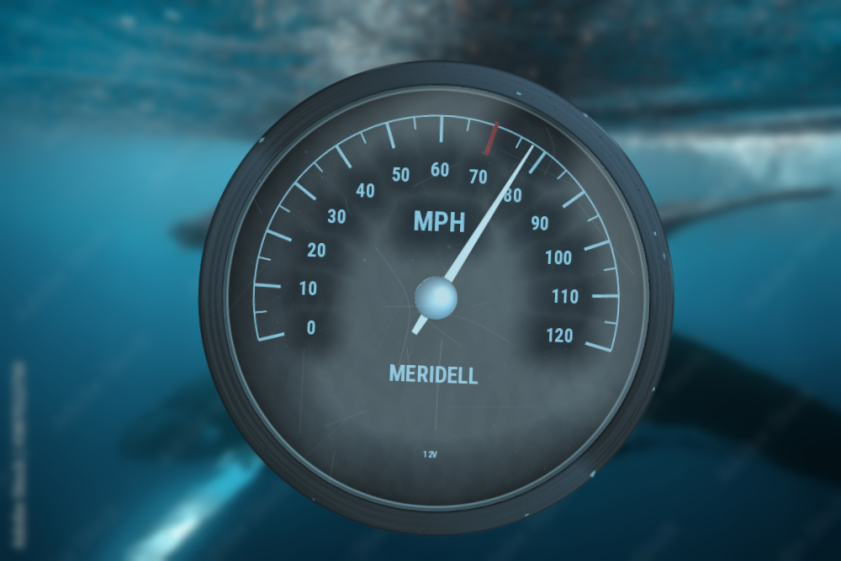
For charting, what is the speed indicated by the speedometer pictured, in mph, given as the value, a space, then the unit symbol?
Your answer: 77.5 mph
